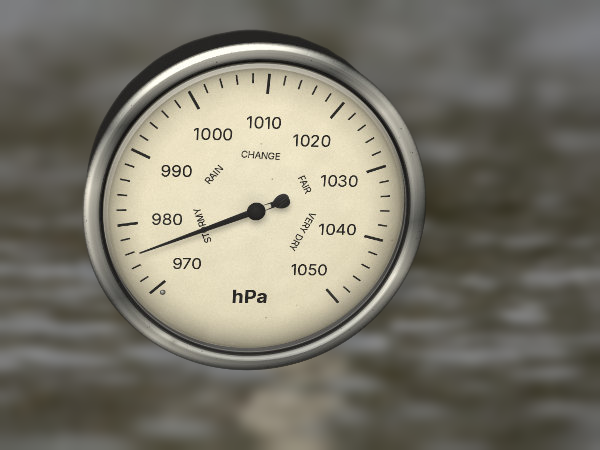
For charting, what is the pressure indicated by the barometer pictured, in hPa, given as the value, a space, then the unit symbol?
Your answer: 976 hPa
